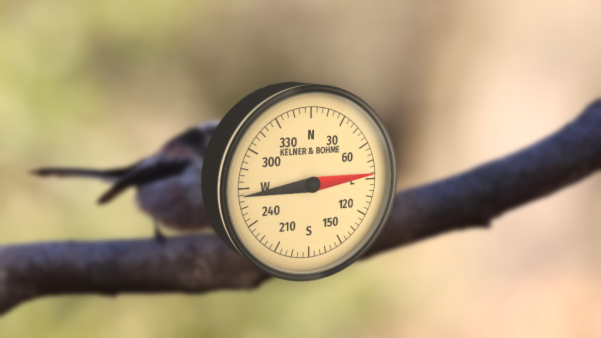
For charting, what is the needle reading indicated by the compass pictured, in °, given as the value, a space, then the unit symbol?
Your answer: 85 °
